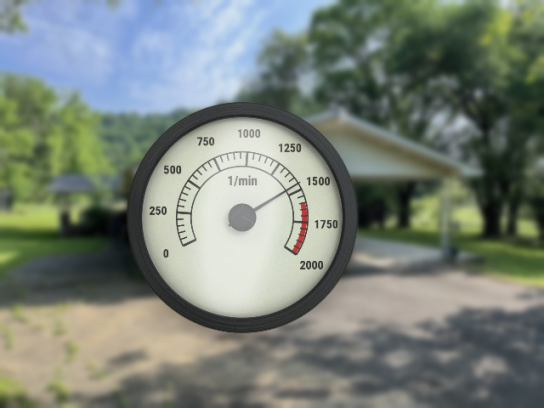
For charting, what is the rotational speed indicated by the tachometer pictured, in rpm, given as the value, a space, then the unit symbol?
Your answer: 1450 rpm
